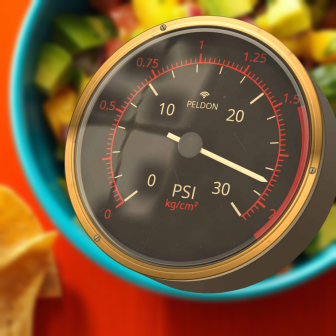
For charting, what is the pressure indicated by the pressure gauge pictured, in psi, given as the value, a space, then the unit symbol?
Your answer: 27 psi
